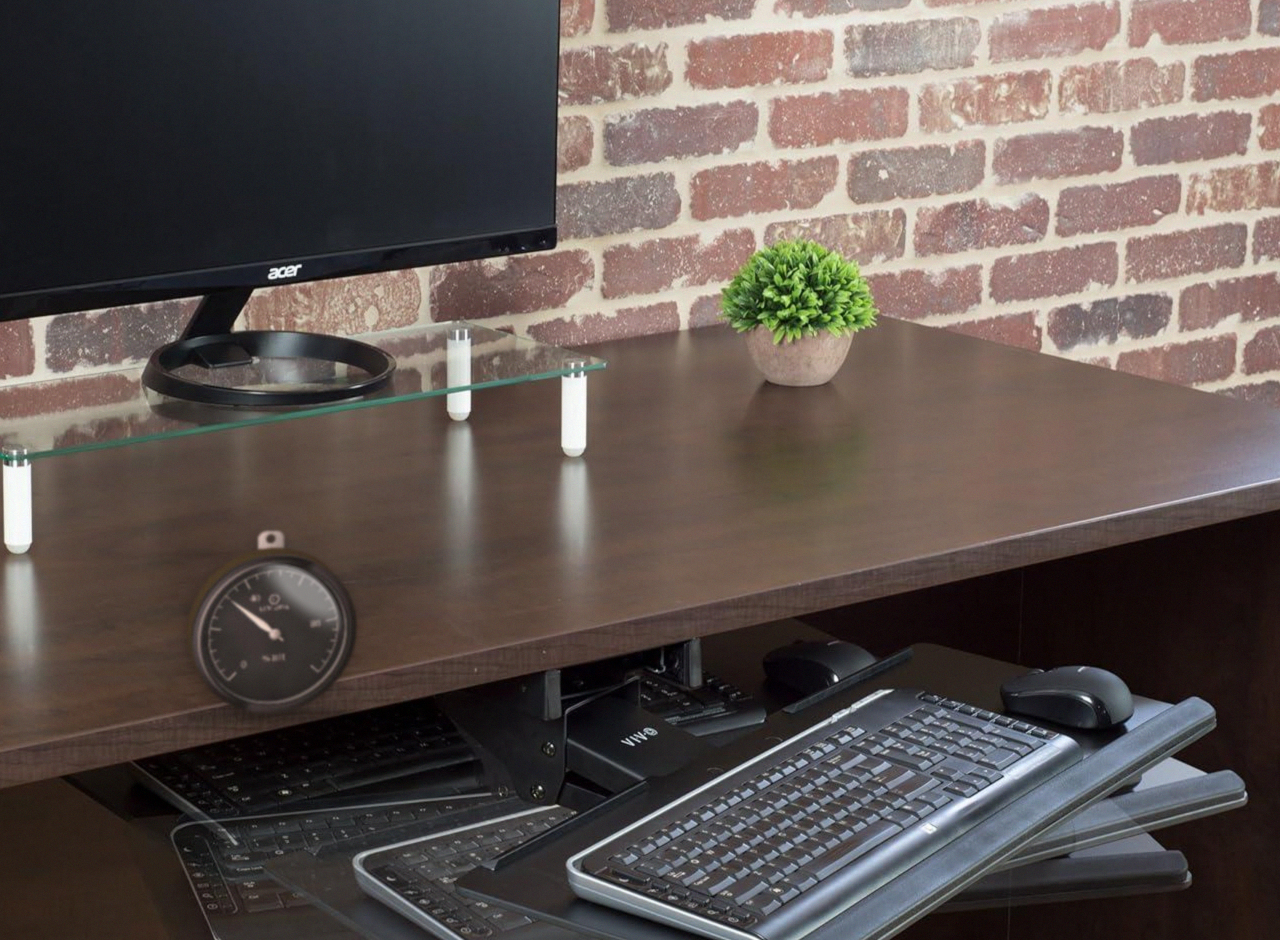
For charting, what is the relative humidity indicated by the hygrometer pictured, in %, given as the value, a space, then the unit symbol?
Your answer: 32 %
